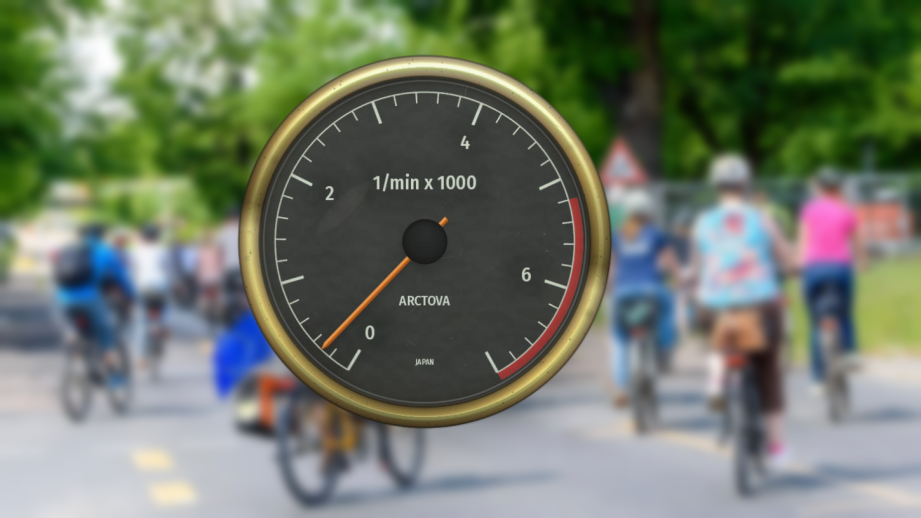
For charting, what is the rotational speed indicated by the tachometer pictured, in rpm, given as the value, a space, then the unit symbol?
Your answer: 300 rpm
